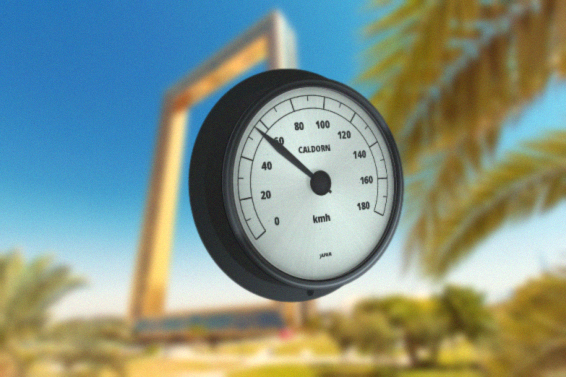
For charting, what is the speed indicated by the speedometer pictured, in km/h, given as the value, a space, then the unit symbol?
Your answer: 55 km/h
